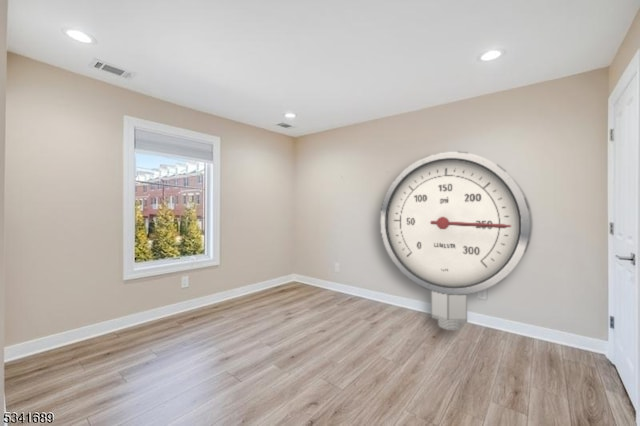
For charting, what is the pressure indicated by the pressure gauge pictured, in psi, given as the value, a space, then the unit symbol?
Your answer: 250 psi
